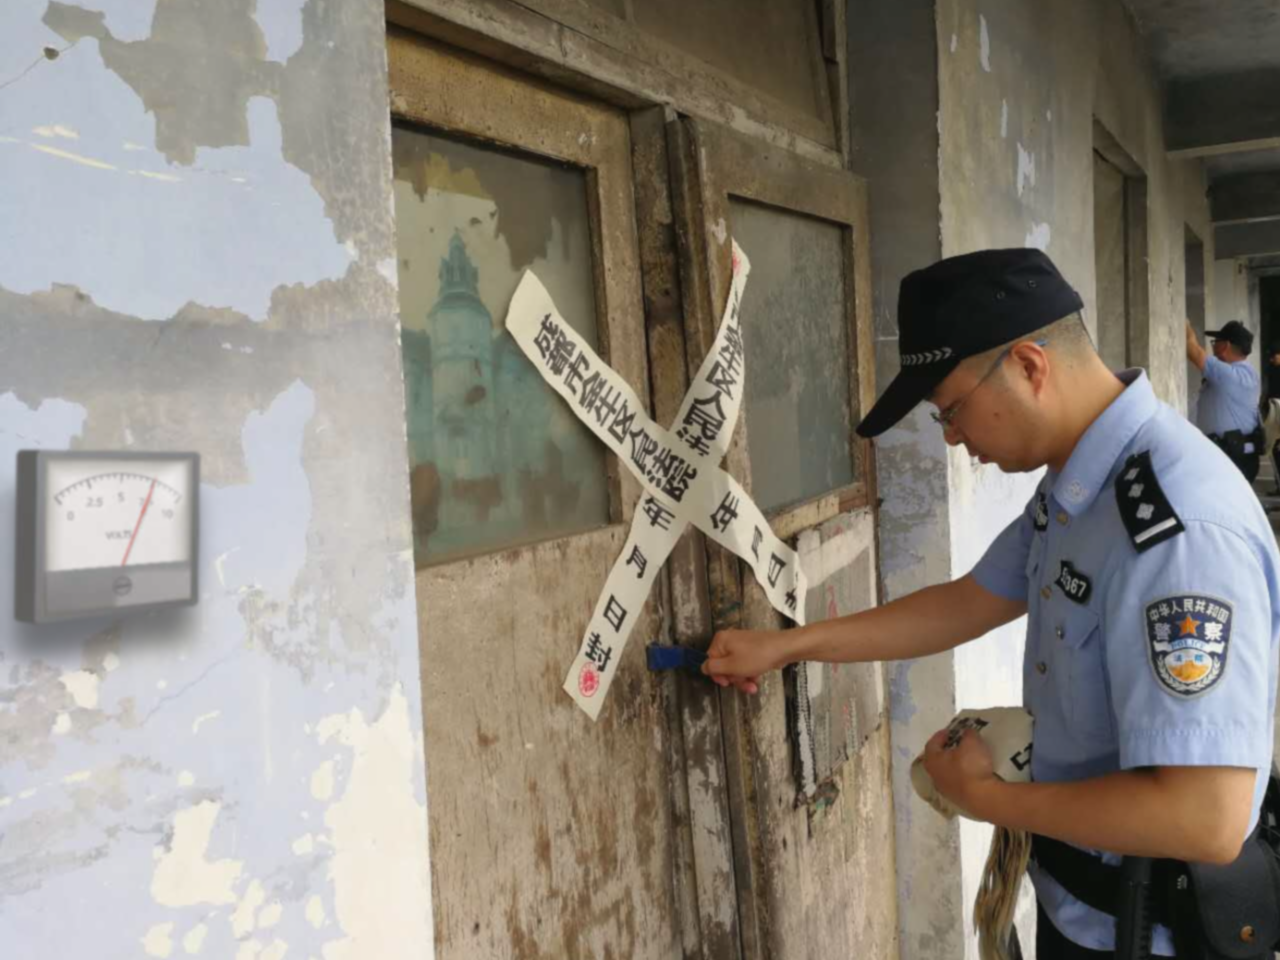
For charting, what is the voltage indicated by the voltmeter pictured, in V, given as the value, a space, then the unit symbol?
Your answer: 7.5 V
